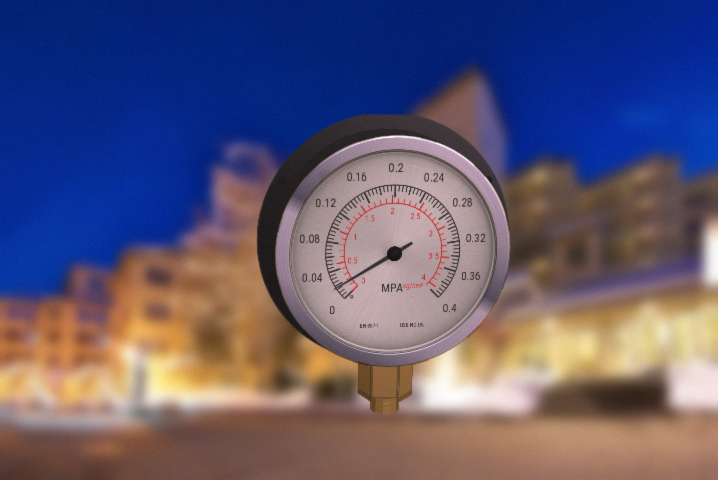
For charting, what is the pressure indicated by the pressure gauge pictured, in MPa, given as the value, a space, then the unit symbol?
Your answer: 0.02 MPa
